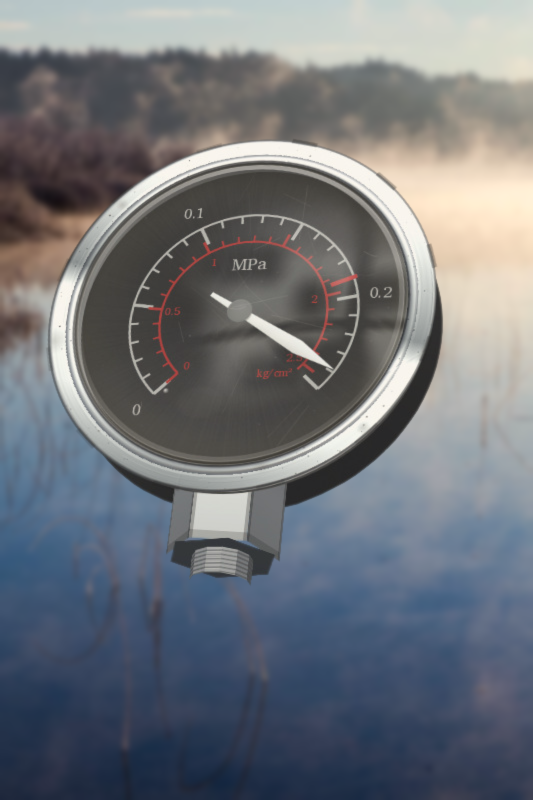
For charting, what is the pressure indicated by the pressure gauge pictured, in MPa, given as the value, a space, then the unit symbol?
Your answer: 0.24 MPa
